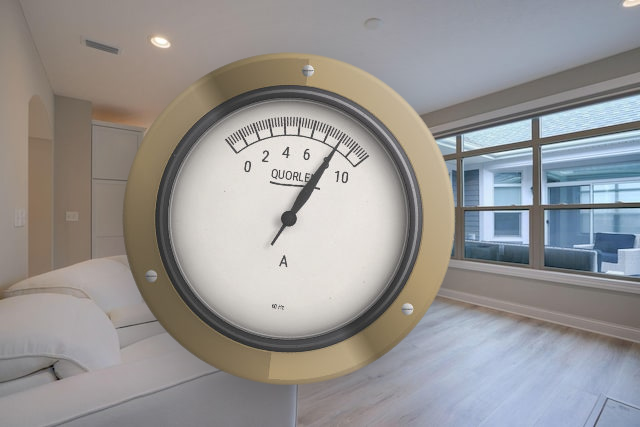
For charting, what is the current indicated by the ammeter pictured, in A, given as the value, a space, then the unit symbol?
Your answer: 8 A
